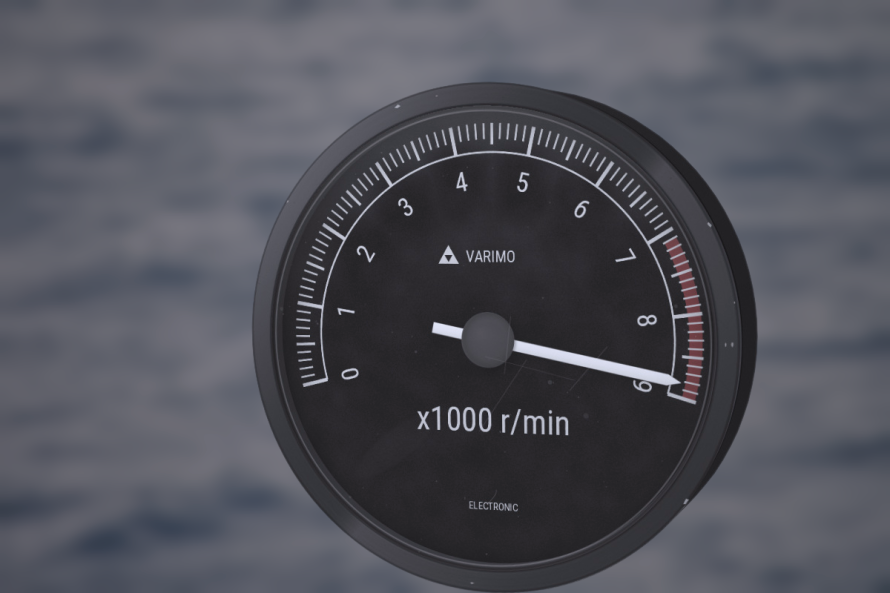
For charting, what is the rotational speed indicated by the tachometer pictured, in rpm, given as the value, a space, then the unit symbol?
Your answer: 8800 rpm
